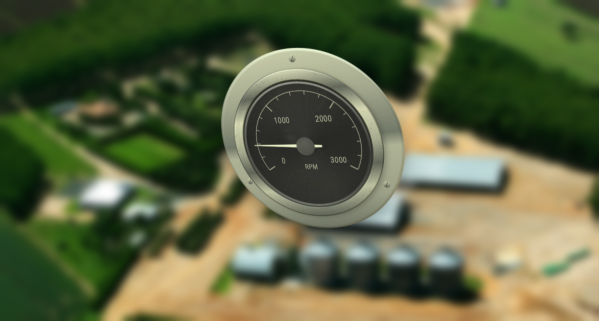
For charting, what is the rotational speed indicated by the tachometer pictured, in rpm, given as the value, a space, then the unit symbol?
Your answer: 400 rpm
